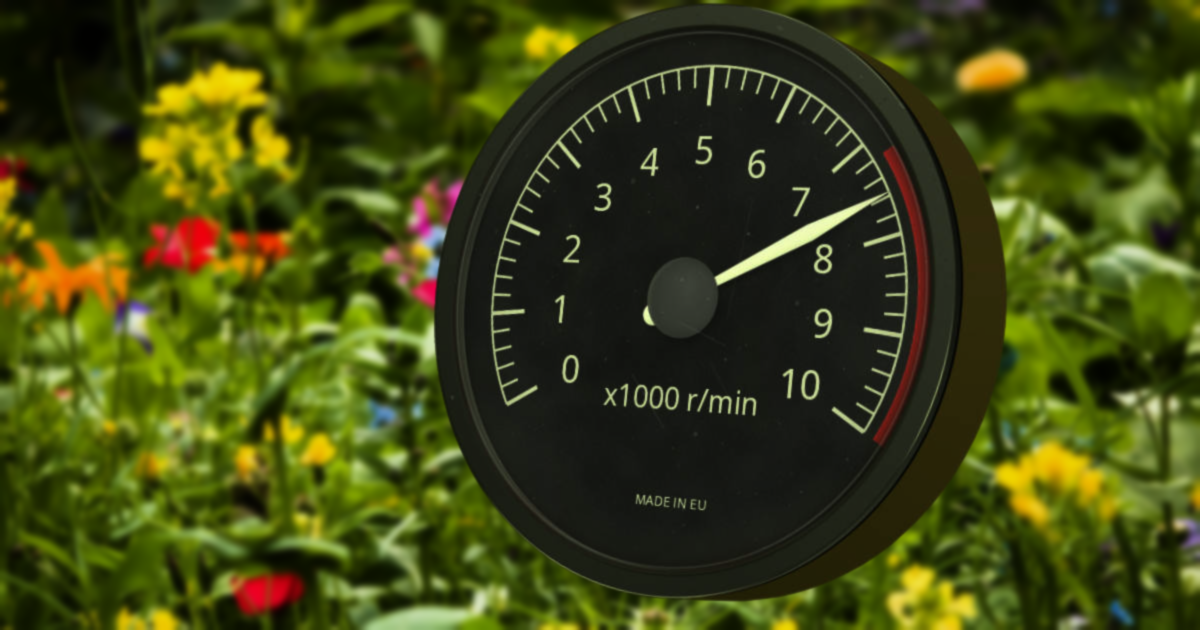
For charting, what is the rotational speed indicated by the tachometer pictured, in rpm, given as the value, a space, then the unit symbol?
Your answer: 7600 rpm
